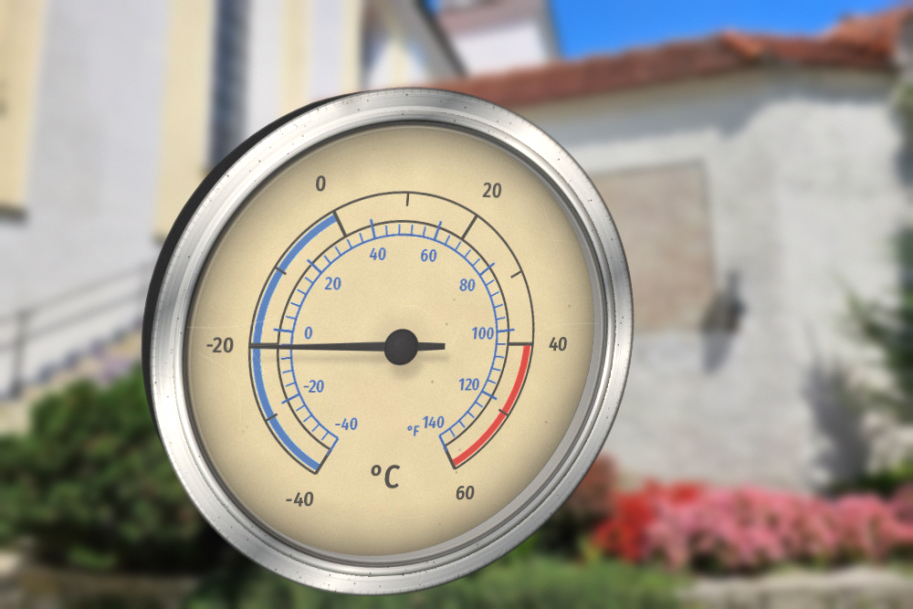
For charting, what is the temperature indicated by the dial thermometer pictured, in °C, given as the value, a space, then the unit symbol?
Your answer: -20 °C
